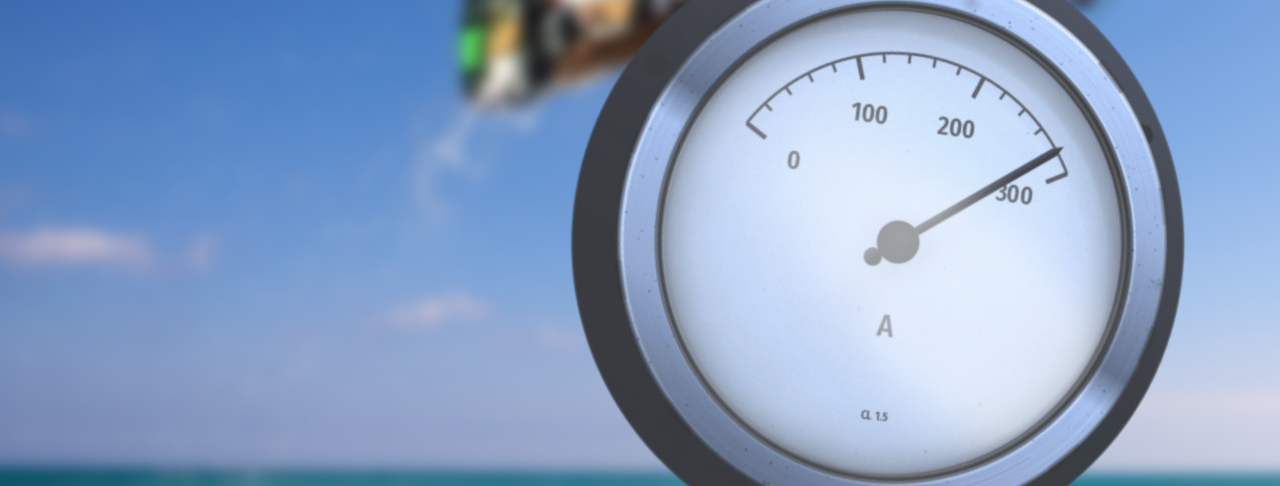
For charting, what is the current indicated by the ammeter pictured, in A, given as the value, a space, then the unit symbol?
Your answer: 280 A
